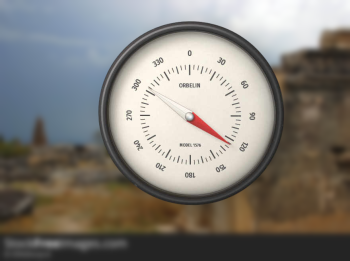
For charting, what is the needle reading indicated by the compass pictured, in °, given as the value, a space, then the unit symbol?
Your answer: 125 °
